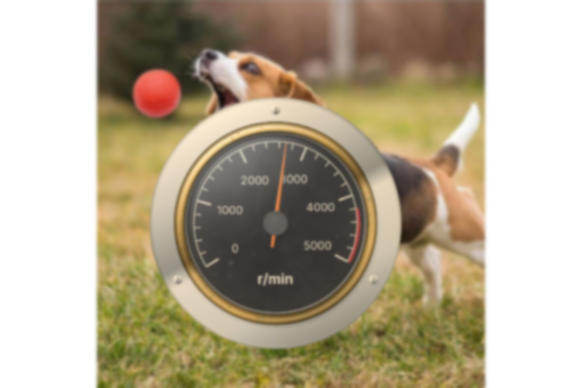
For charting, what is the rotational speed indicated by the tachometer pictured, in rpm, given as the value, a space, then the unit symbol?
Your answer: 2700 rpm
